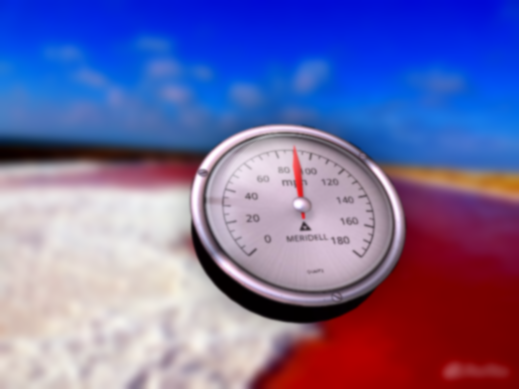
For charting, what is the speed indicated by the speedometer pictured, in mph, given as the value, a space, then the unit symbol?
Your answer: 90 mph
